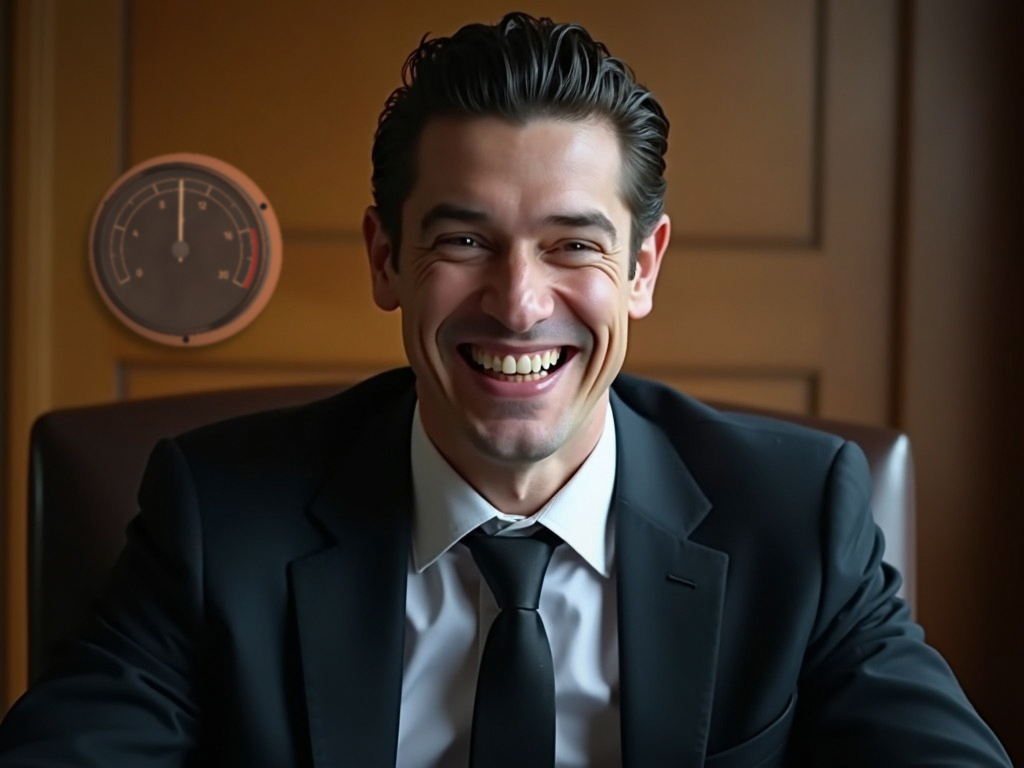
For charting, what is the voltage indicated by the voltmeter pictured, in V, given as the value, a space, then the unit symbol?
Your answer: 10 V
